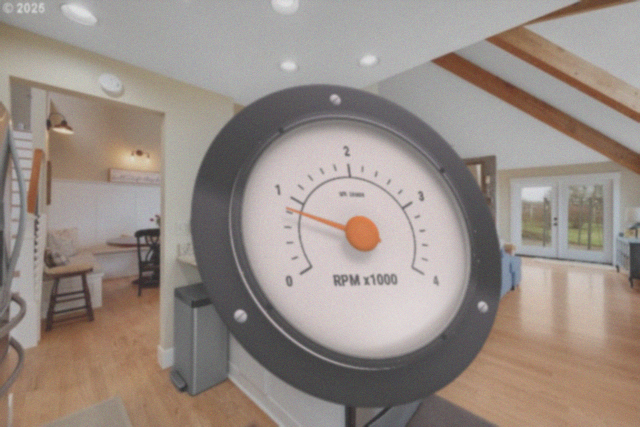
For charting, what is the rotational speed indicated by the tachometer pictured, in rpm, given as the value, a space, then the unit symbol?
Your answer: 800 rpm
